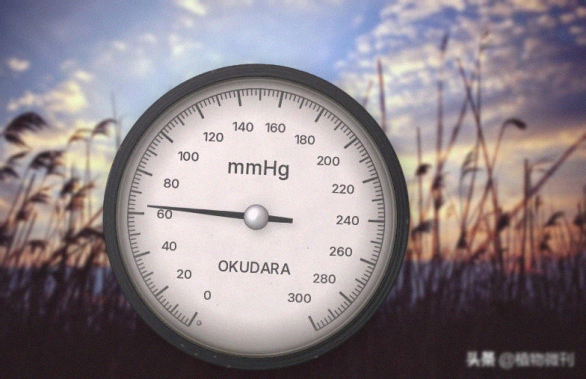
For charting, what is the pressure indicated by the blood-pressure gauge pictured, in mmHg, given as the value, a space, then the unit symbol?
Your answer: 64 mmHg
